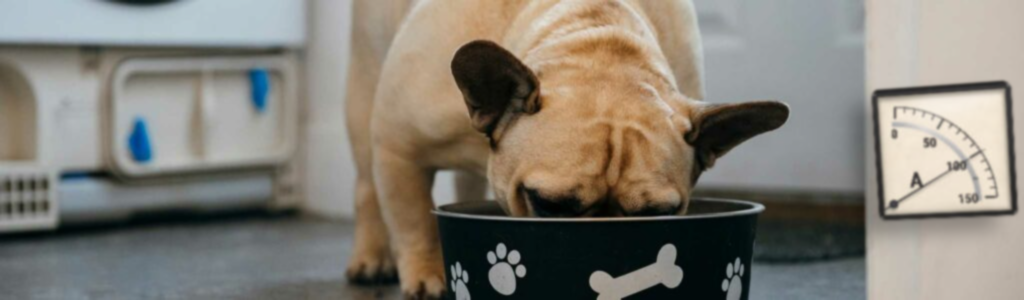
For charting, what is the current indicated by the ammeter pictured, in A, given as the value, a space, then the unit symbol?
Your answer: 100 A
